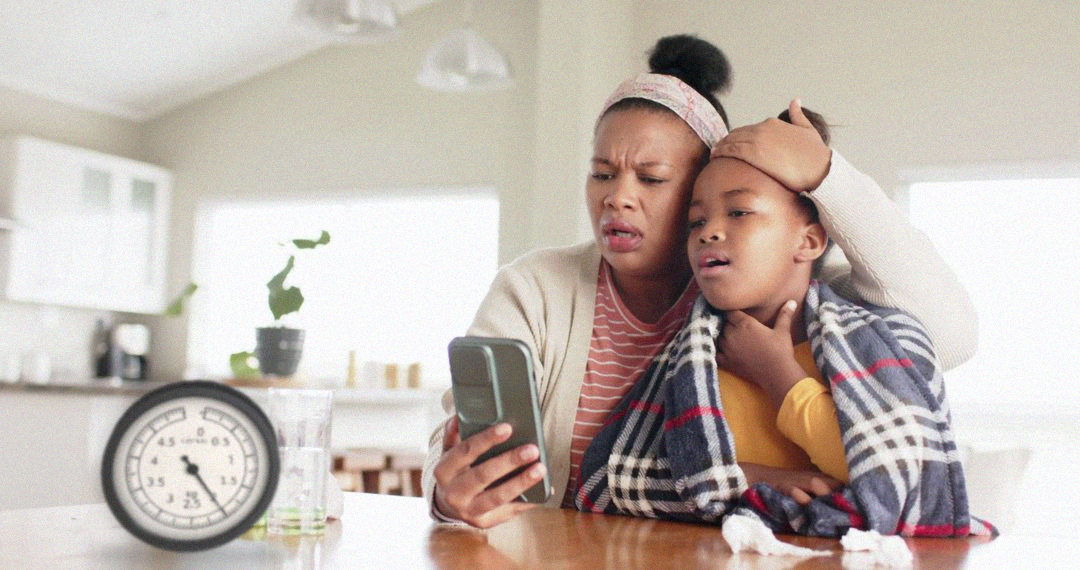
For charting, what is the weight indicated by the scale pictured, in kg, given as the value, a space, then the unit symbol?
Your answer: 2 kg
